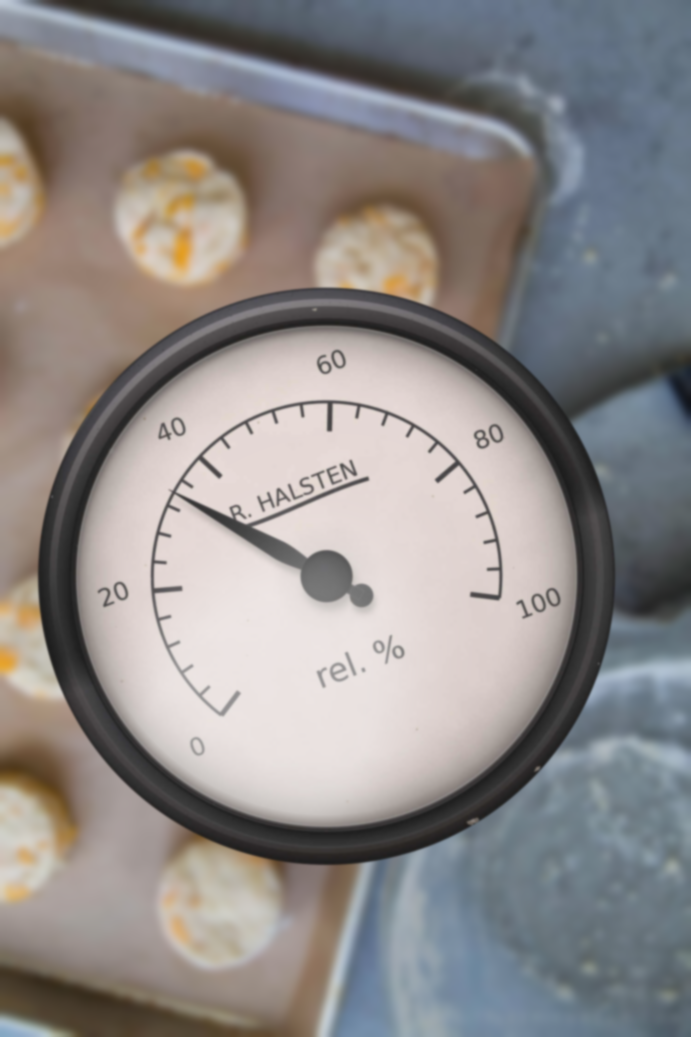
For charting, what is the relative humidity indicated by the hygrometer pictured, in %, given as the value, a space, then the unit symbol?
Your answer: 34 %
